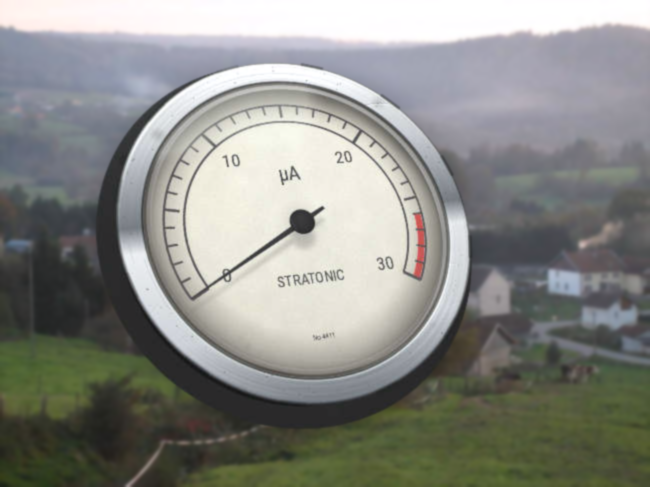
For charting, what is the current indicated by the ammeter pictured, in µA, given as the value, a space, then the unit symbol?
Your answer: 0 µA
